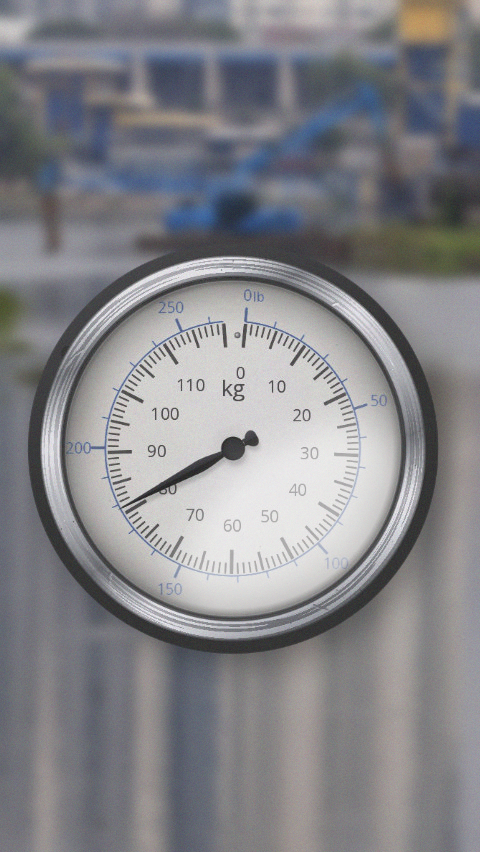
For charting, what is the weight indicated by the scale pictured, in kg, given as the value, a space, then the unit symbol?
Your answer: 81 kg
